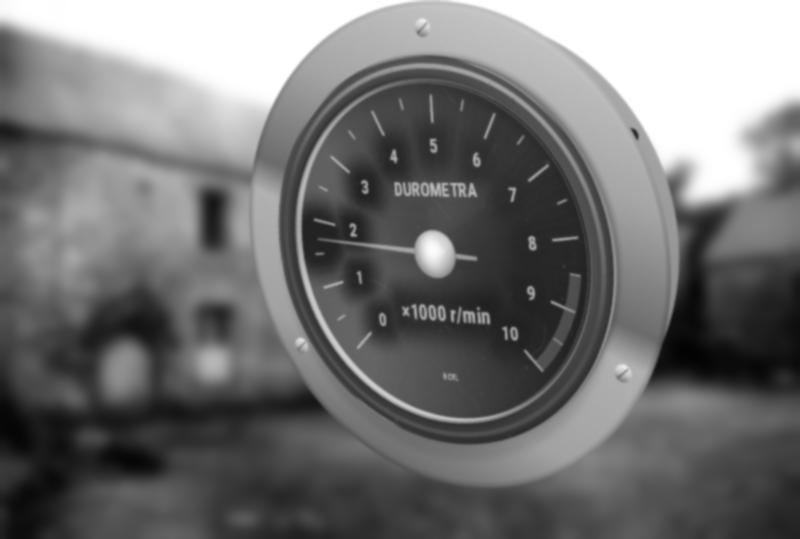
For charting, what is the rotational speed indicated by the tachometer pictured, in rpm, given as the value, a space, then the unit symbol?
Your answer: 1750 rpm
